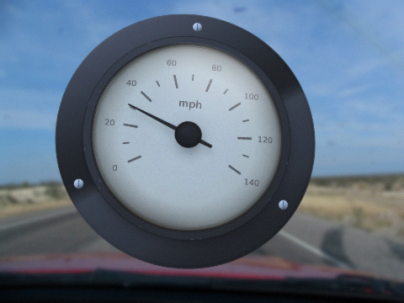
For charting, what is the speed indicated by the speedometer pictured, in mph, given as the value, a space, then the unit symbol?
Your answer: 30 mph
